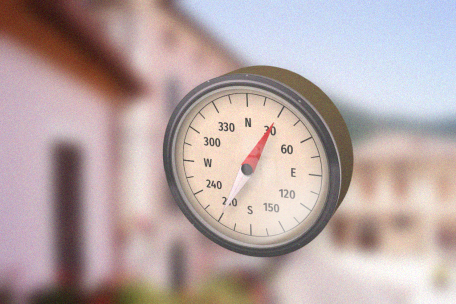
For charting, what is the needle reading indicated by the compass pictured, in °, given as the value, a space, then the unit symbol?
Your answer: 30 °
